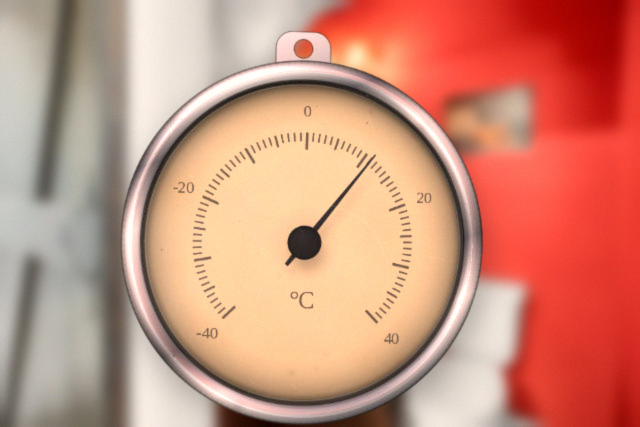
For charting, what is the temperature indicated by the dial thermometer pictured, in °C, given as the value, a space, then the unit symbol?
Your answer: 11 °C
